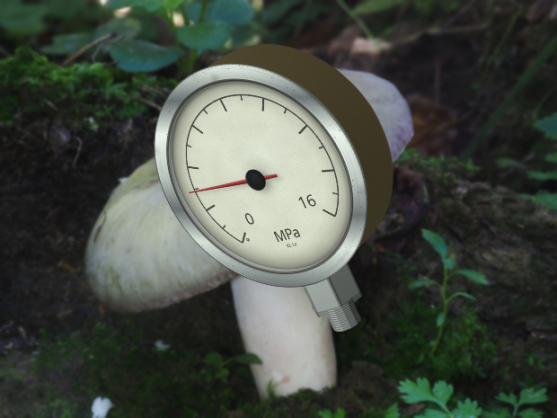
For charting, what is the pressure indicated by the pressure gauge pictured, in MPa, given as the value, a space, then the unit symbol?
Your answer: 3 MPa
